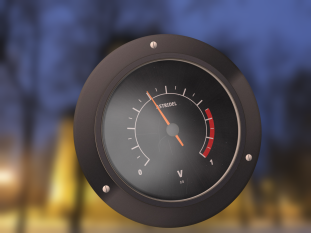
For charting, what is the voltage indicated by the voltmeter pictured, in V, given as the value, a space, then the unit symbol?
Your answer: 0.4 V
